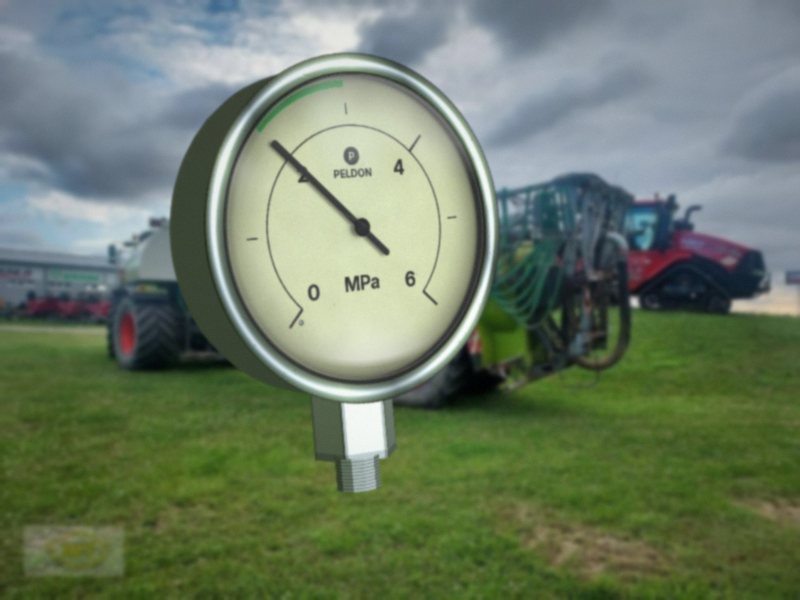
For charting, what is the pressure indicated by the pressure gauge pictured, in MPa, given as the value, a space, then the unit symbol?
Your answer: 2 MPa
